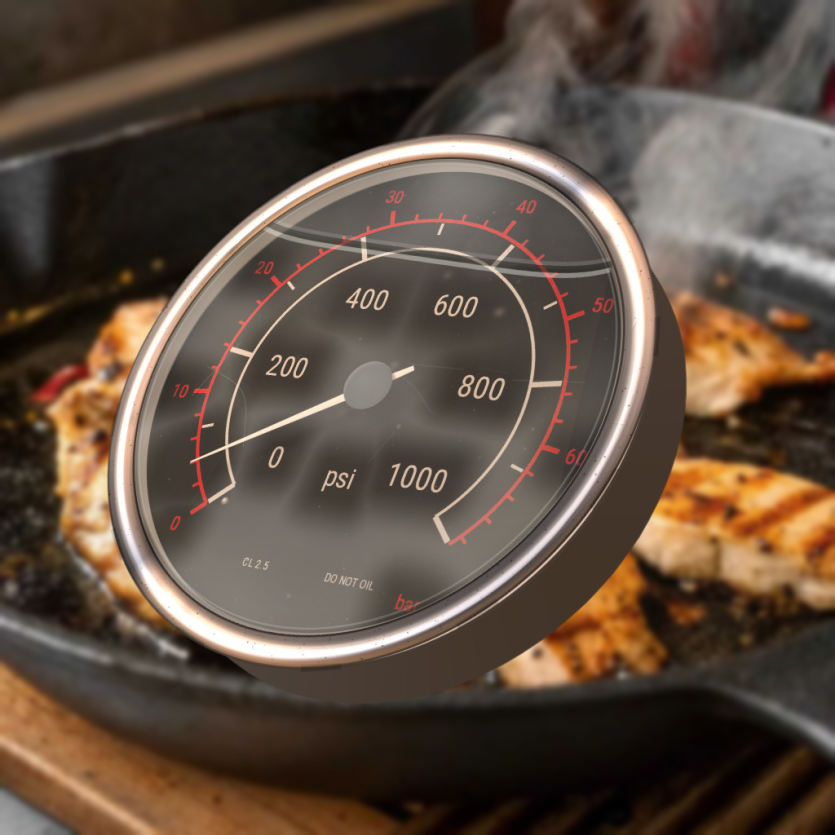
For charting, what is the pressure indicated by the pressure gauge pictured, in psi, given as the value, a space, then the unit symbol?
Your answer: 50 psi
